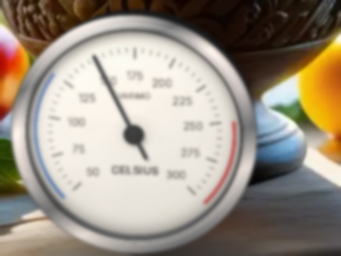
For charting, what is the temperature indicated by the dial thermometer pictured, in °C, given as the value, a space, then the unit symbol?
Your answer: 150 °C
